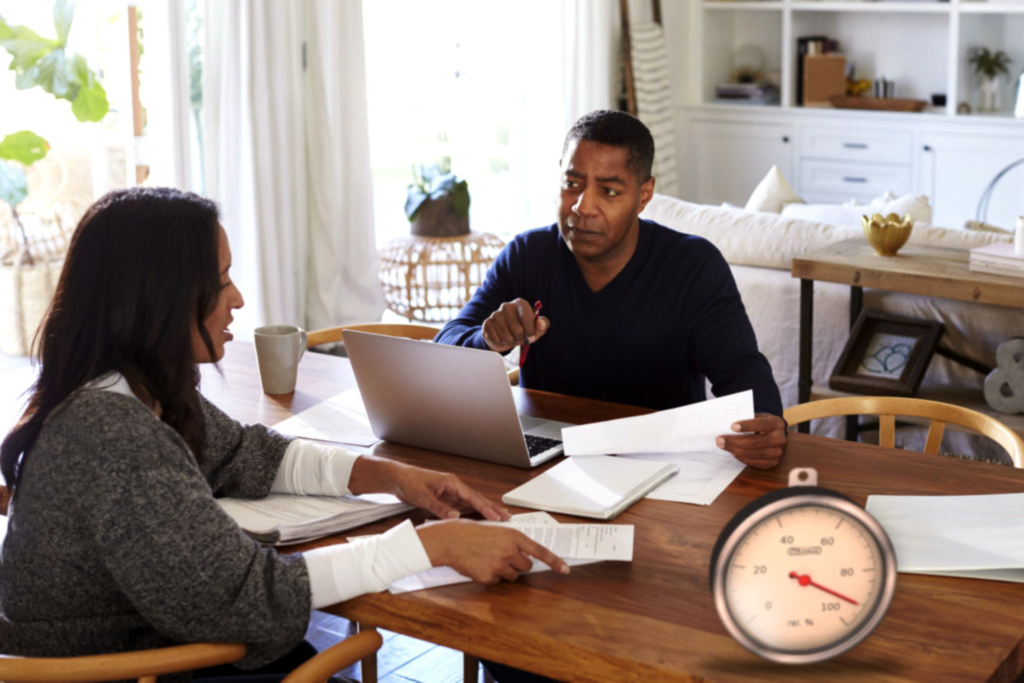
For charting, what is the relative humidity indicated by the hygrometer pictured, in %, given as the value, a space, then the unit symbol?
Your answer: 92 %
